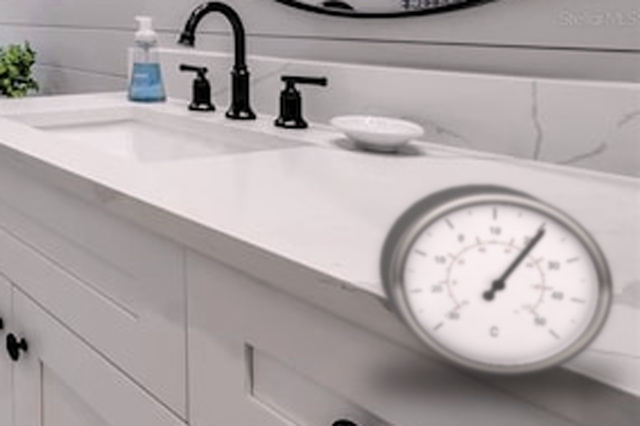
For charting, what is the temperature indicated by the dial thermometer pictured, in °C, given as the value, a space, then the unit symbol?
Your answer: 20 °C
